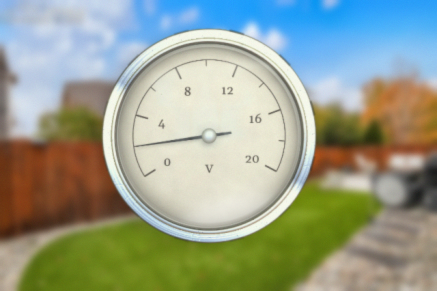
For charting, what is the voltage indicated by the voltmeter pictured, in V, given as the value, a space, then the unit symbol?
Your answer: 2 V
